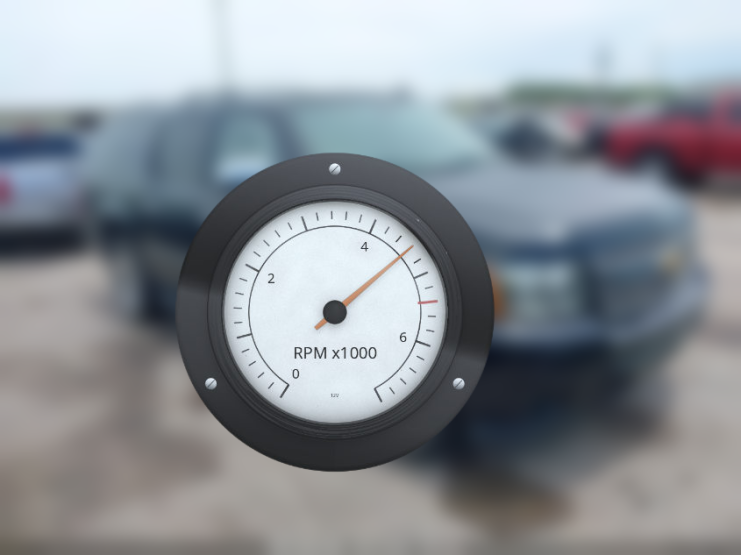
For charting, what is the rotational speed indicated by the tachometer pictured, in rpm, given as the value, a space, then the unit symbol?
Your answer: 4600 rpm
